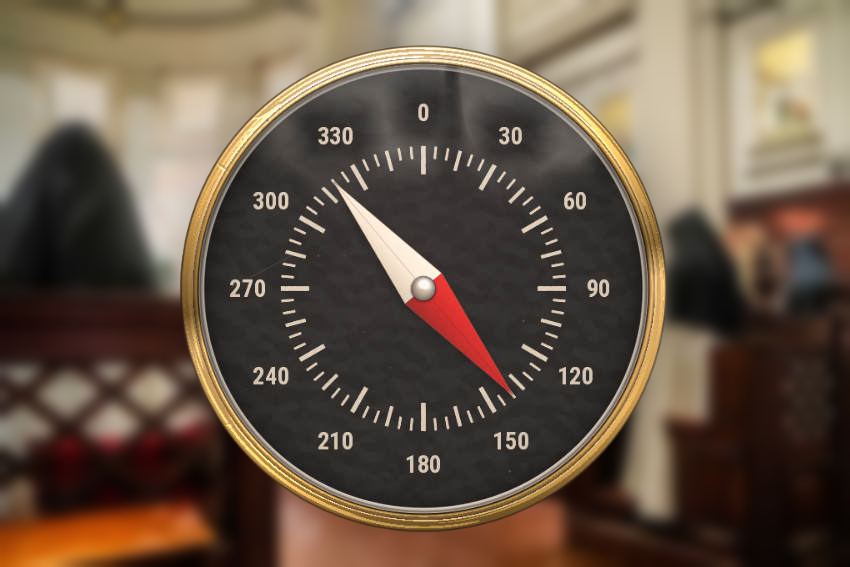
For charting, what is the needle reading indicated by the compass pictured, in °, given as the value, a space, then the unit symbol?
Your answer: 140 °
